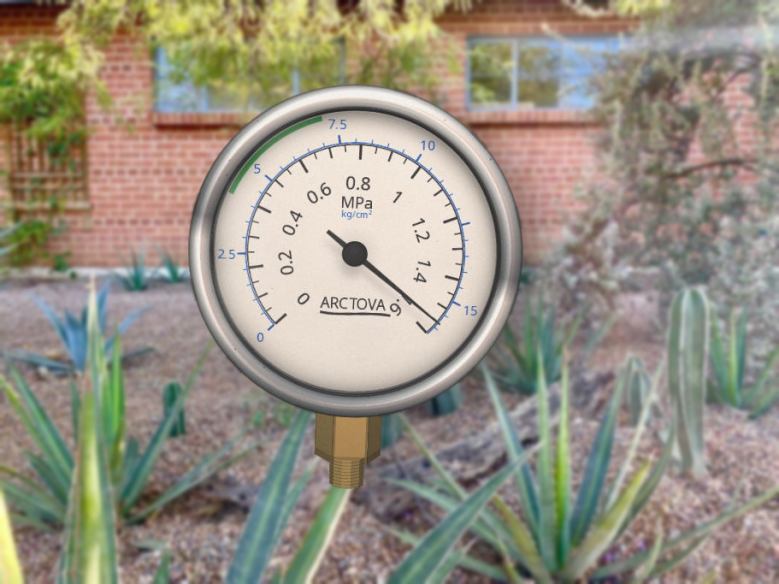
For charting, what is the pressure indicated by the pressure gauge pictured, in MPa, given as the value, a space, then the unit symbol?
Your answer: 1.55 MPa
